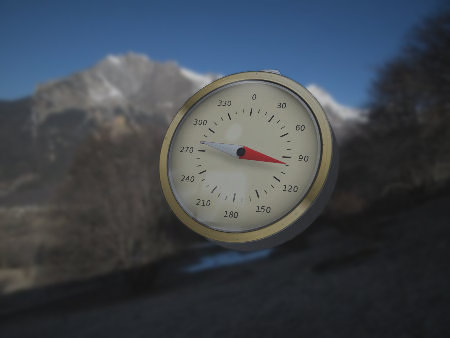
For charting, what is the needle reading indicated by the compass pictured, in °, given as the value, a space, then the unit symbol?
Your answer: 100 °
